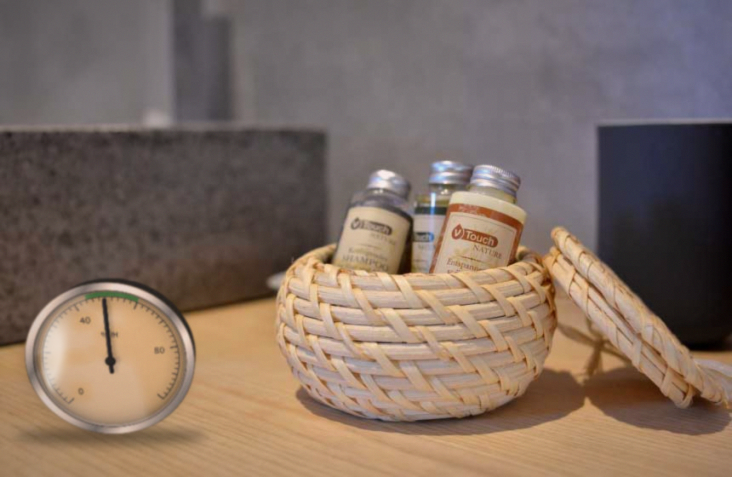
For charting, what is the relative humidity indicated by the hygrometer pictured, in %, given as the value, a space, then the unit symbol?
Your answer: 50 %
